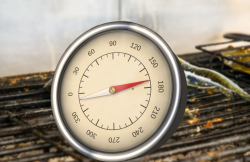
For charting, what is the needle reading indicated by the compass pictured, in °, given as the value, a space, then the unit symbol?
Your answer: 170 °
